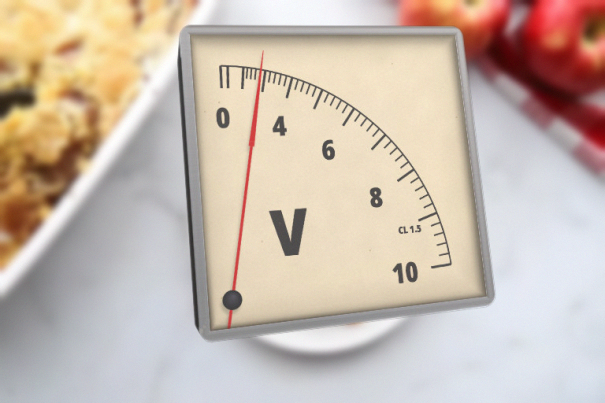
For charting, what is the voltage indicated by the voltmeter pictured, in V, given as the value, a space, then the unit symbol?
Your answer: 2.8 V
